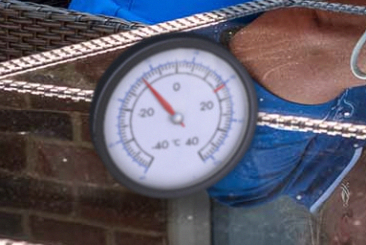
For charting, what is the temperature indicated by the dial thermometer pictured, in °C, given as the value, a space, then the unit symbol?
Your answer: -10 °C
